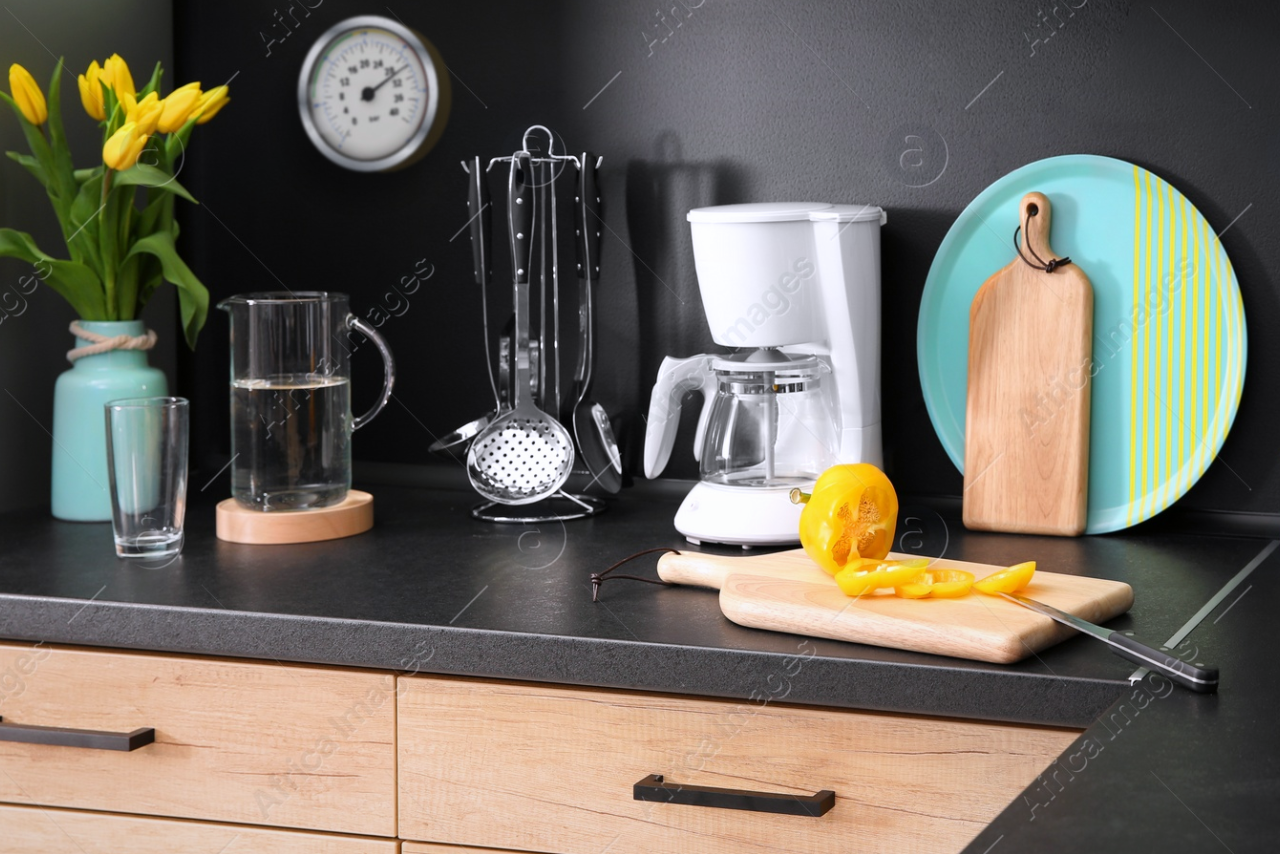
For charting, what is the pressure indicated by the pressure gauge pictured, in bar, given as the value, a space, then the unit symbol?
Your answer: 30 bar
